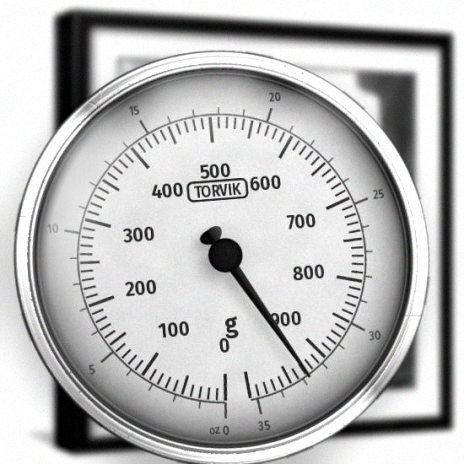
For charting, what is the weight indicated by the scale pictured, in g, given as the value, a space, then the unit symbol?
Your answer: 930 g
